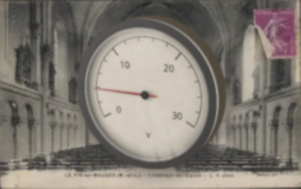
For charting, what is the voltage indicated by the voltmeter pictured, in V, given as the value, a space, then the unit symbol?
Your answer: 4 V
